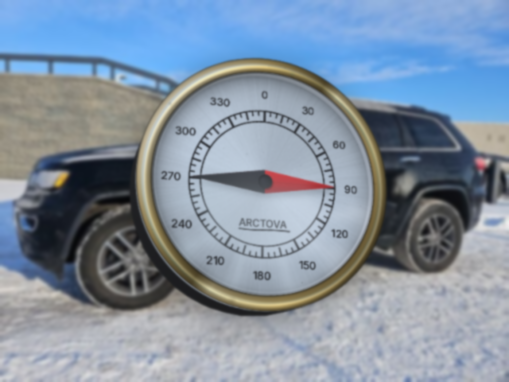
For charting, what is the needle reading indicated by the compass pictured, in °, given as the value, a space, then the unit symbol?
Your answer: 90 °
